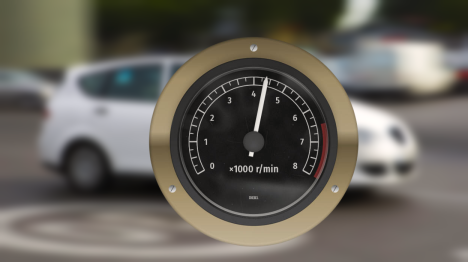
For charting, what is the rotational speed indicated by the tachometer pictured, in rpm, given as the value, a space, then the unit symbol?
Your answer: 4375 rpm
